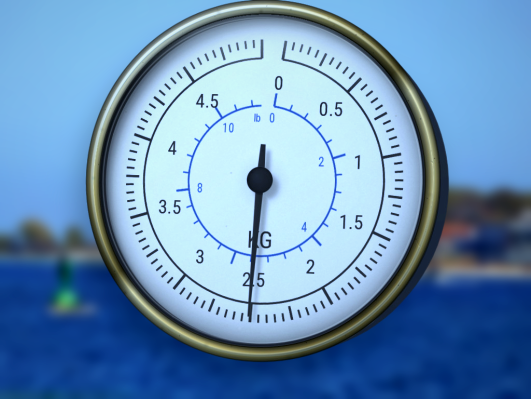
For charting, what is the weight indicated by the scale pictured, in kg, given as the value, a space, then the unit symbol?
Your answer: 2.5 kg
